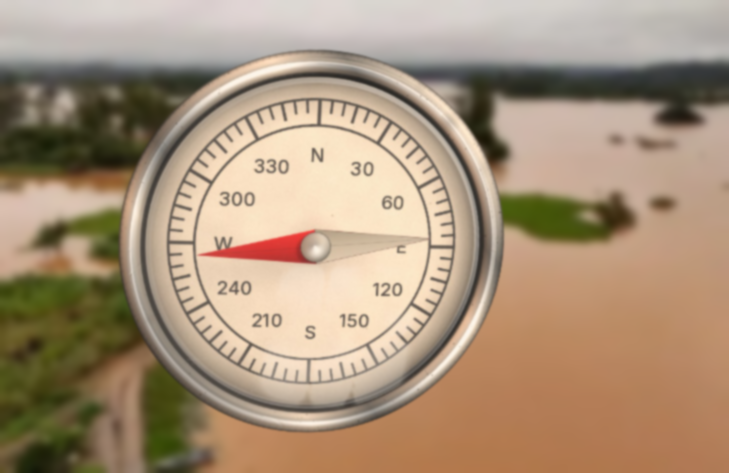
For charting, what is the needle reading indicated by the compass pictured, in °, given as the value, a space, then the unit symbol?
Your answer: 265 °
